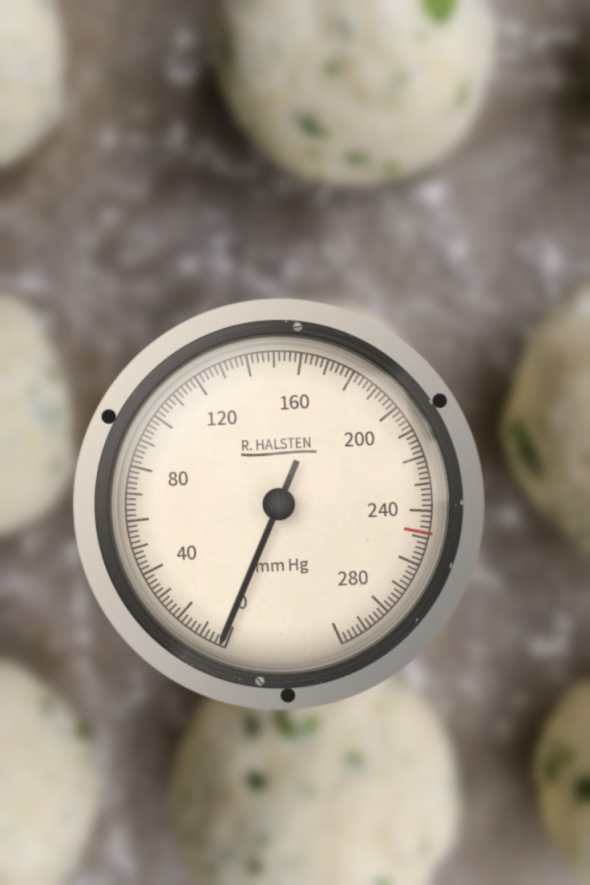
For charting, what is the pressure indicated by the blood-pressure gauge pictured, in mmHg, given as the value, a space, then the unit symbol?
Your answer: 2 mmHg
